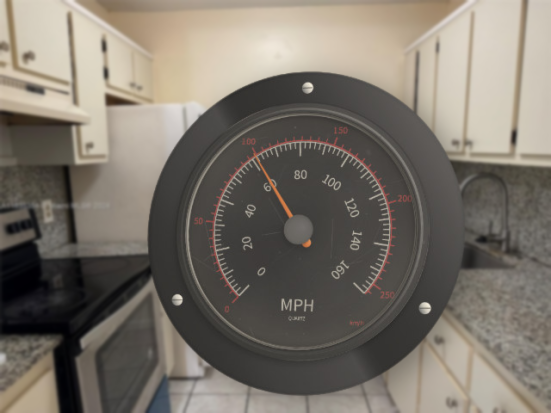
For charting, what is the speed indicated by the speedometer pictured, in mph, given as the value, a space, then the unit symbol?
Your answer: 62 mph
